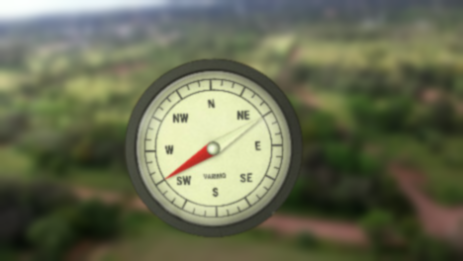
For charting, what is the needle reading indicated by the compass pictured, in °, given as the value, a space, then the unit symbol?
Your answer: 240 °
